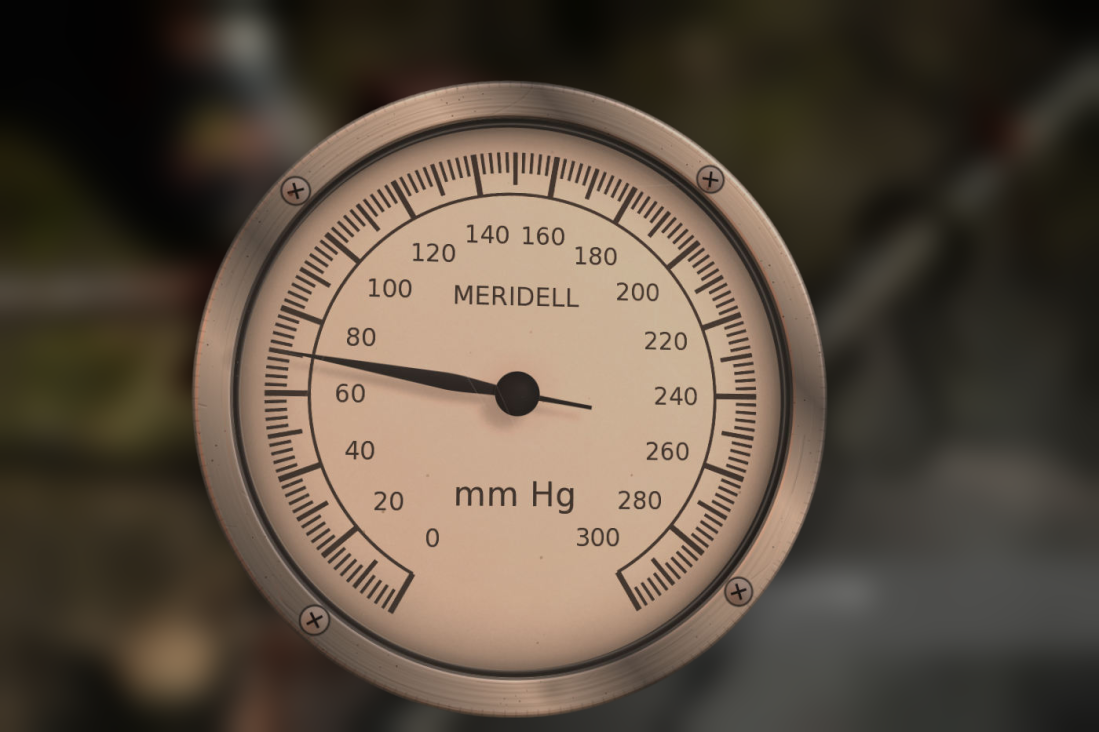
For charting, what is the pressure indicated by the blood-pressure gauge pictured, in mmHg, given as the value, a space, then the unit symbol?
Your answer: 70 mmHg
